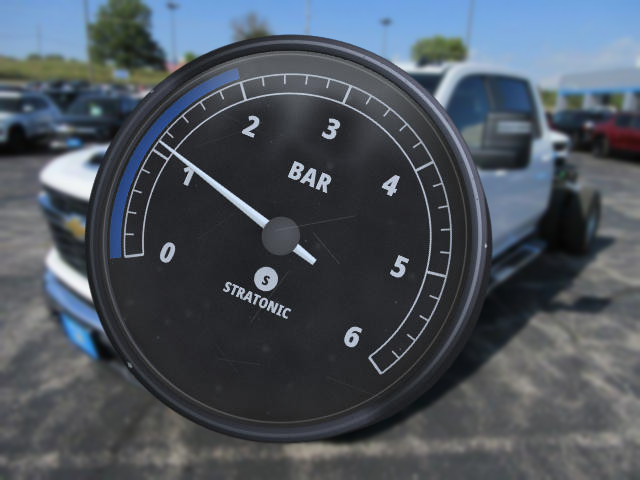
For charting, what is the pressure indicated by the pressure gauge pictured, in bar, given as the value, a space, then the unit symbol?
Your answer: 1.1 bar
